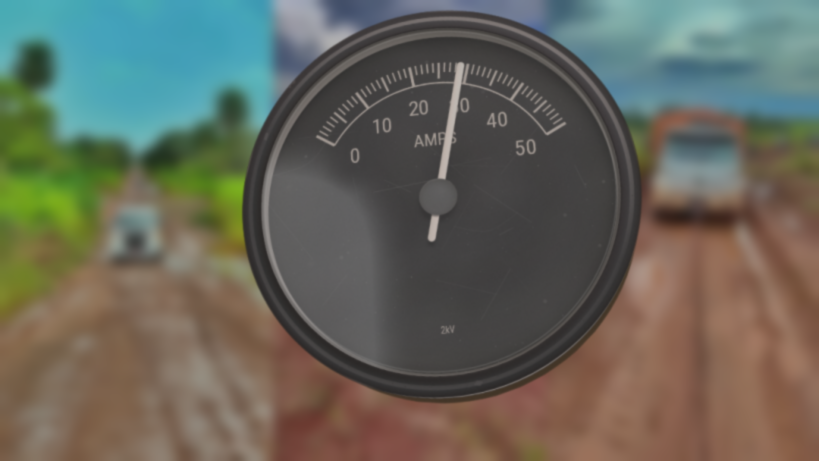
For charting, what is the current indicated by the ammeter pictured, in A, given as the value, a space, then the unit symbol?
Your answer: 29 A
